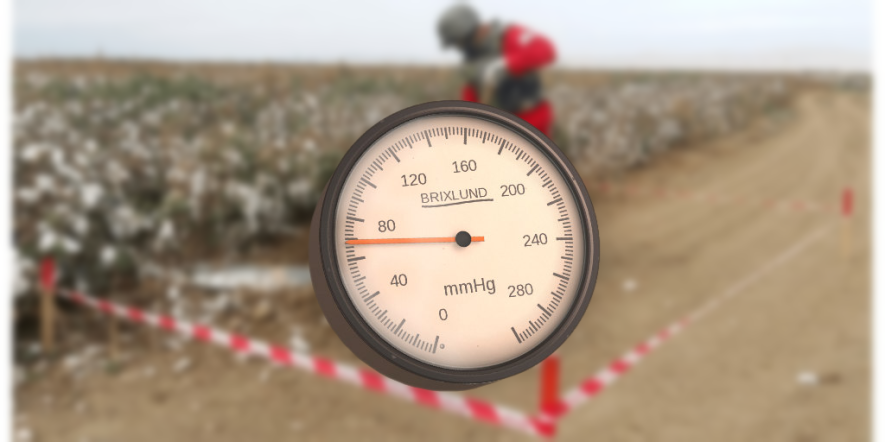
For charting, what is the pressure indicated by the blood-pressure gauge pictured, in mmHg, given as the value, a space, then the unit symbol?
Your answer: 68 mmHg
